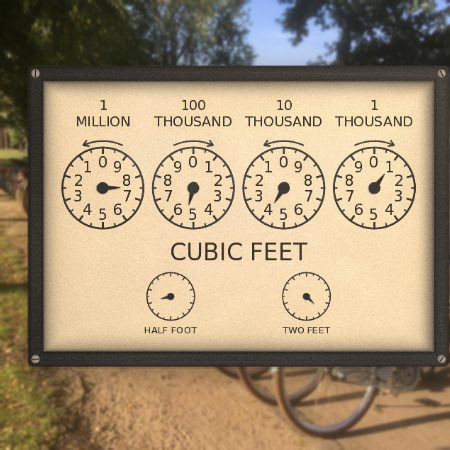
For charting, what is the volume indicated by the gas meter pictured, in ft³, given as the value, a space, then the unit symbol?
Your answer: 754100 ft³
